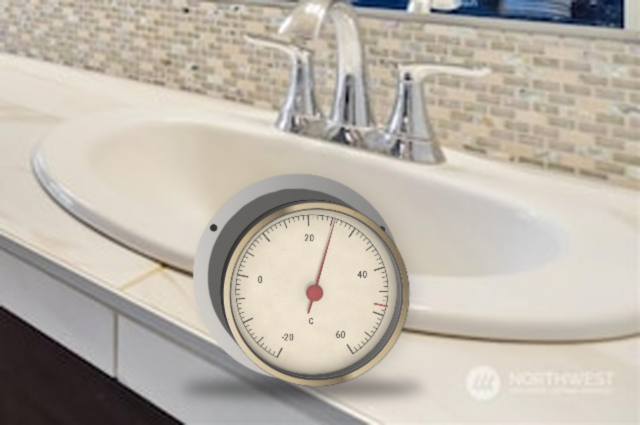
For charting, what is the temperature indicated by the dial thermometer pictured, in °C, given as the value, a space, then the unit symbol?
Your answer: 25 °C
